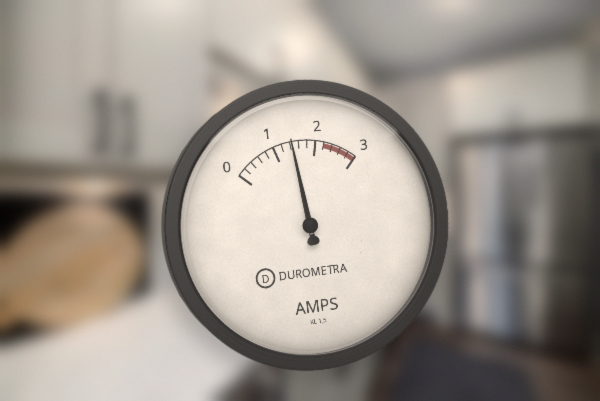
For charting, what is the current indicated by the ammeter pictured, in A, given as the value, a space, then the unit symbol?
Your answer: 1.4 A
